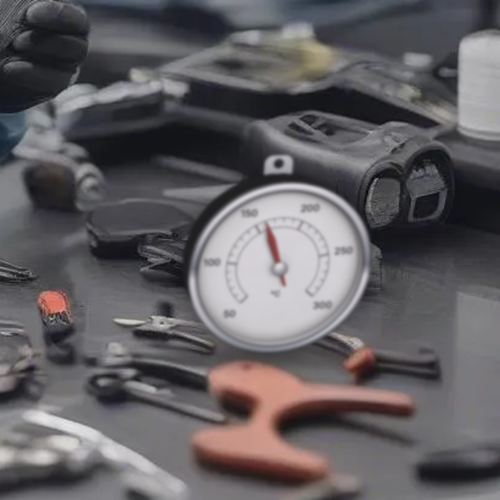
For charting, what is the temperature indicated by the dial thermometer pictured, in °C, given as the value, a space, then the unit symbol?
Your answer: 160 °C
